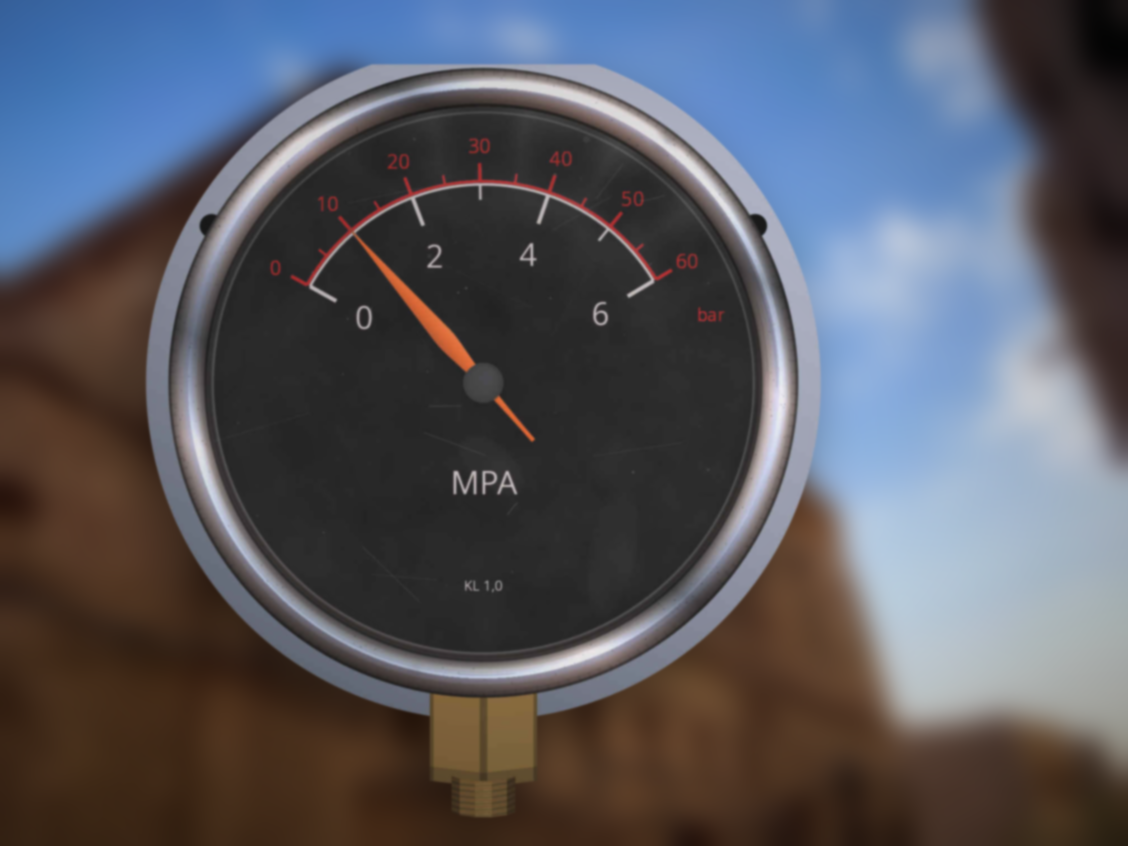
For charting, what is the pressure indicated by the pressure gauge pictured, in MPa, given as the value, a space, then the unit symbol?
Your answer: 1 MPa
